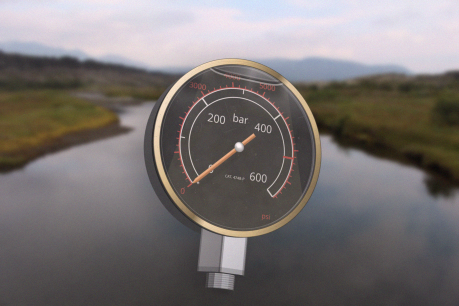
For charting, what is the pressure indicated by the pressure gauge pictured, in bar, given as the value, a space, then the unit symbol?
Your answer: 0 bar
